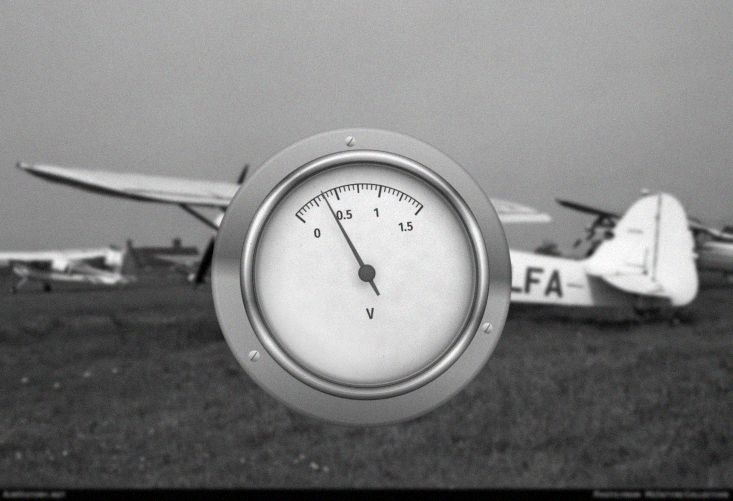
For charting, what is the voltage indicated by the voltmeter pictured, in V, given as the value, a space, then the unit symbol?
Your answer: 0.35 V
